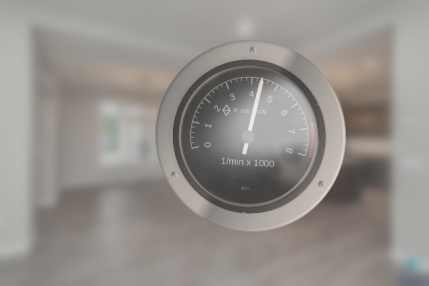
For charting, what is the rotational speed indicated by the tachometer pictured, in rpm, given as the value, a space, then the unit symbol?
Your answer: 4400 rpm
